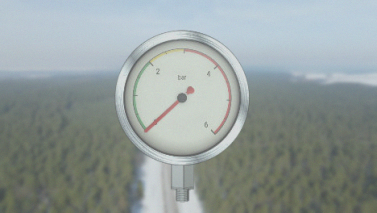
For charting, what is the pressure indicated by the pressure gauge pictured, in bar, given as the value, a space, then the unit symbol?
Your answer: 0 bar
